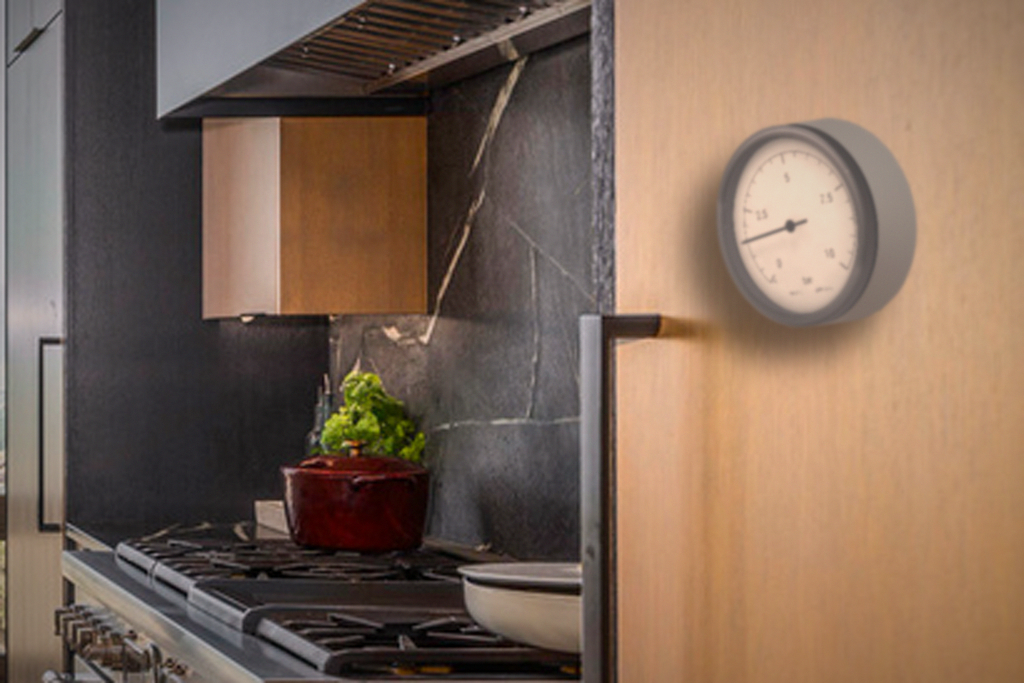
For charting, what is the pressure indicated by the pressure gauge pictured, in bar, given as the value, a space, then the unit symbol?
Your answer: 1.5 bar
